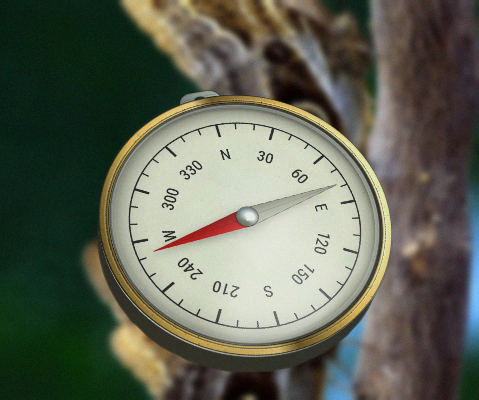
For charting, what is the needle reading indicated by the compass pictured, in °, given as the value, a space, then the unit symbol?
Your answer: 260 °
